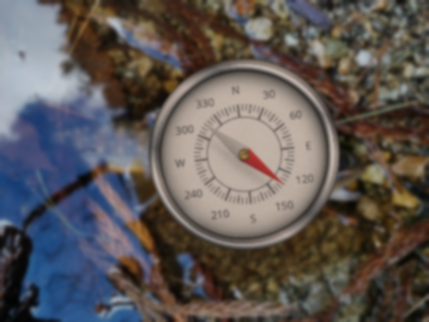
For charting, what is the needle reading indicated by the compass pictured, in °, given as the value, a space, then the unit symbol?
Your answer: 135 °
